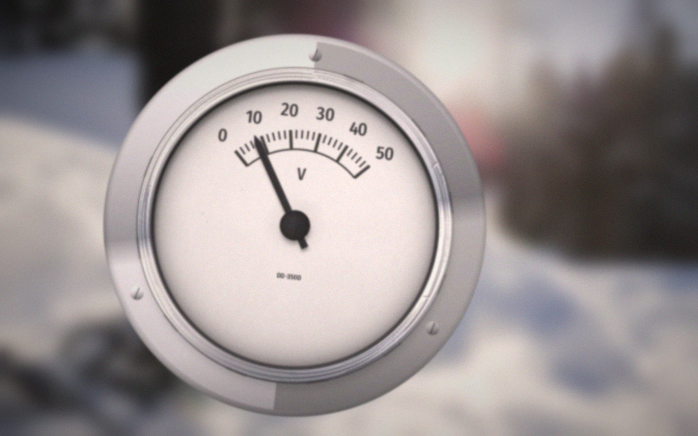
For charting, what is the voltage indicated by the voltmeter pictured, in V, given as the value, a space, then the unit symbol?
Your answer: 8 V
